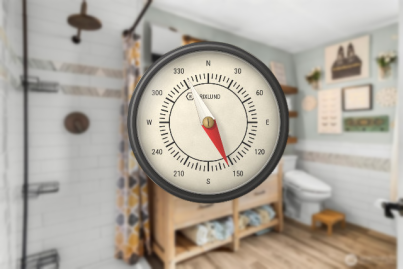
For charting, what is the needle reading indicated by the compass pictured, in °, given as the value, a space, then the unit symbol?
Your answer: 155 °
